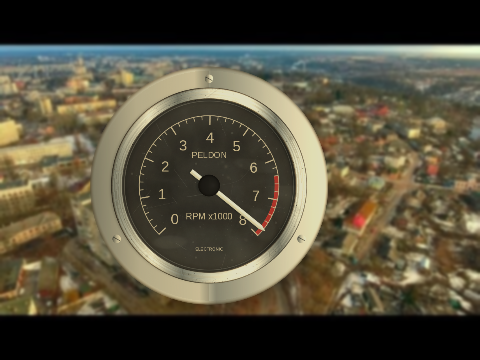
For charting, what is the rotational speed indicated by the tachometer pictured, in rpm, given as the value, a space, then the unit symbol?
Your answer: 7800 rpm
